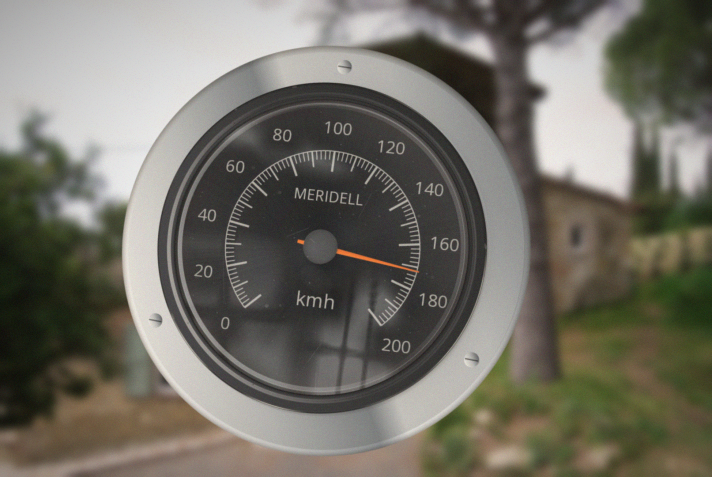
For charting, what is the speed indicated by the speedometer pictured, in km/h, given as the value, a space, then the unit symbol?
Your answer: 172 km/h
